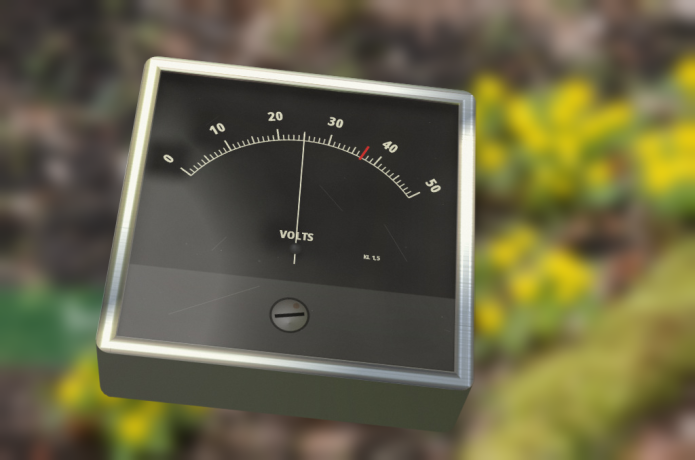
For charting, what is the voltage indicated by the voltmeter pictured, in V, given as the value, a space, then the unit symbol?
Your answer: 25 V
